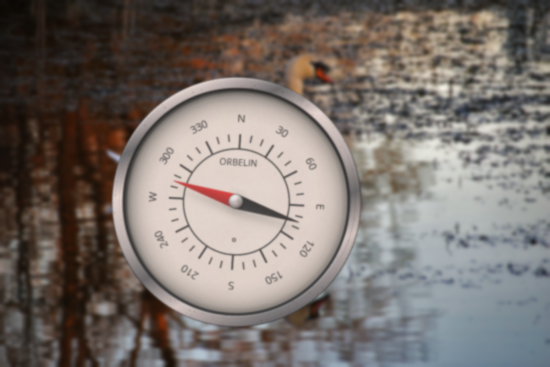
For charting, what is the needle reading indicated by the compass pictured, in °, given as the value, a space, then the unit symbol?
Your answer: 285 °
